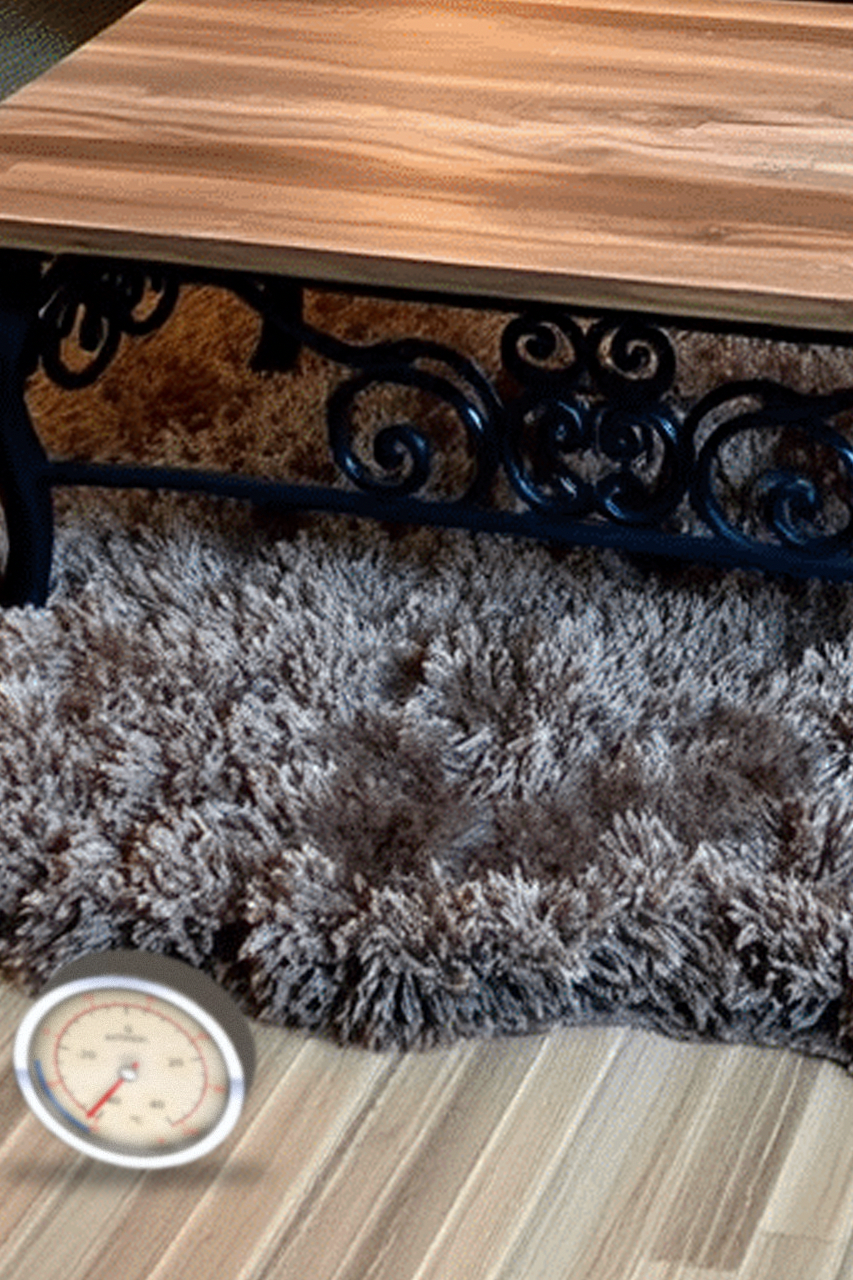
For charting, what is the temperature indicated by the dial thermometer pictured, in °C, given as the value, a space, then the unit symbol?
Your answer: -38 °C
